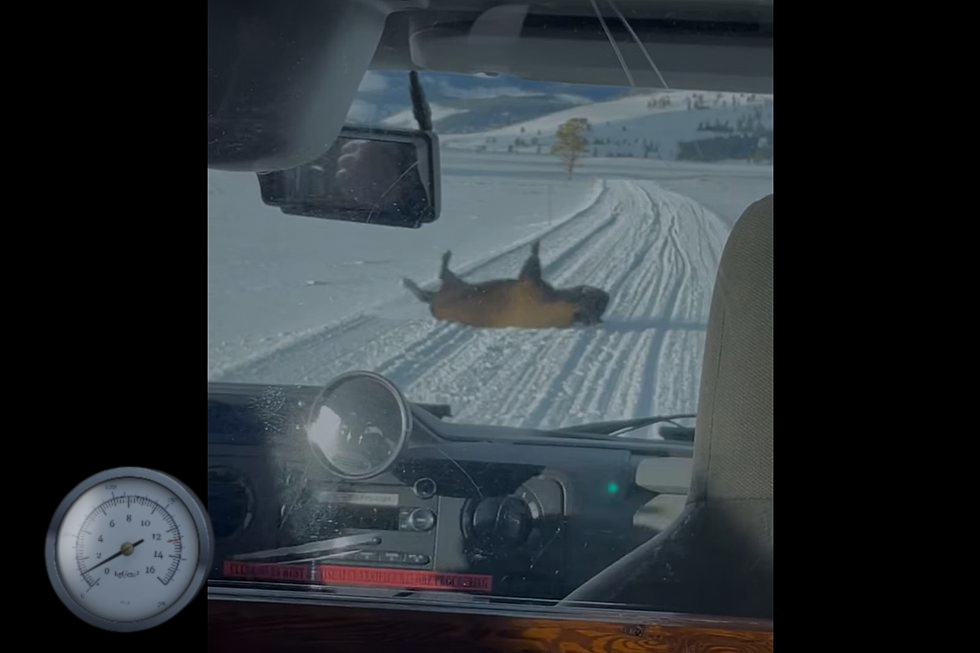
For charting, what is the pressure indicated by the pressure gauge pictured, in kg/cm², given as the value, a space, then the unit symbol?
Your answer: 1 kg/cm²
